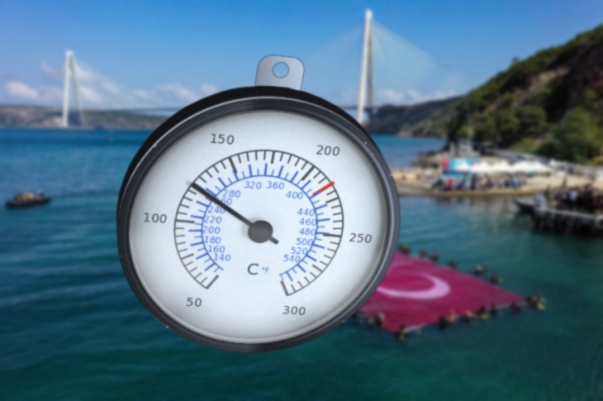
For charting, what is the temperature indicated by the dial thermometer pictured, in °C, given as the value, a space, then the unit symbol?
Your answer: 125 °C
